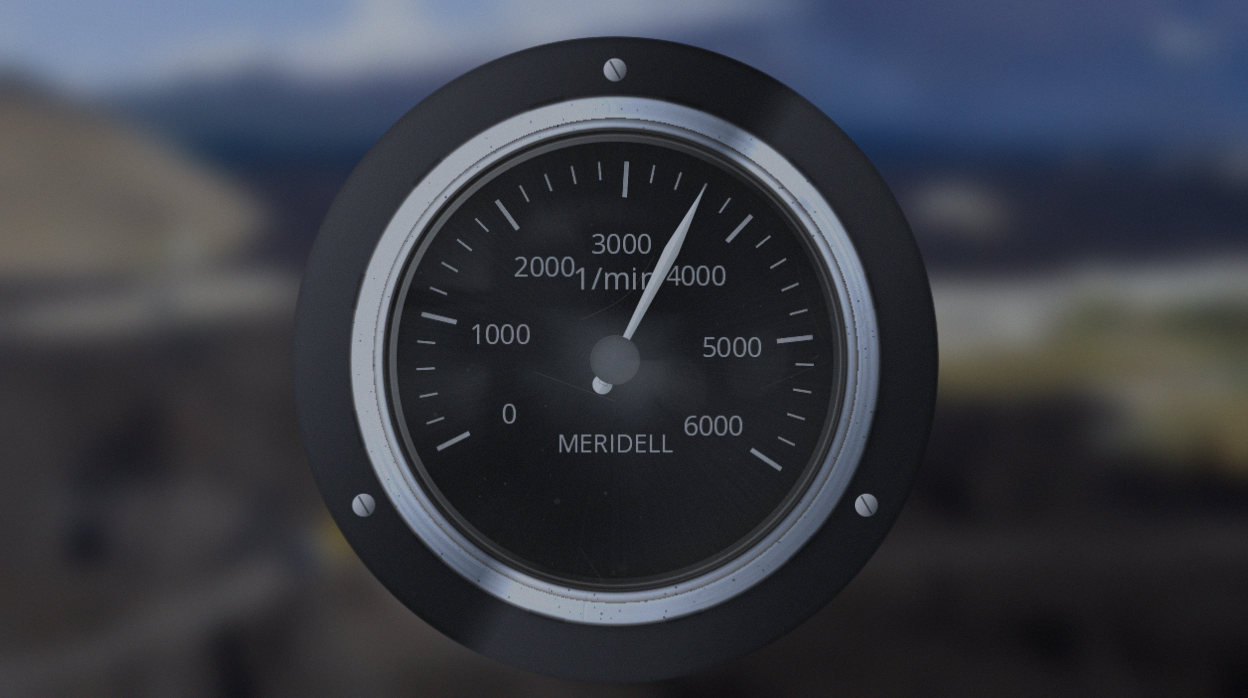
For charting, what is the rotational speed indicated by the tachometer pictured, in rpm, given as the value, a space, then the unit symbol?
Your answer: 3600 rpm
